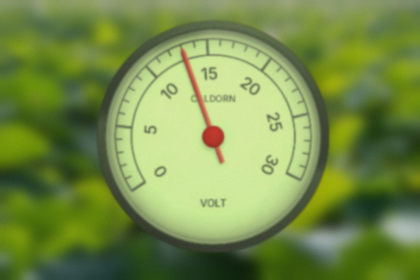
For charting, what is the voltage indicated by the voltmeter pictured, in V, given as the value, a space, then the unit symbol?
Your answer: 13 V
